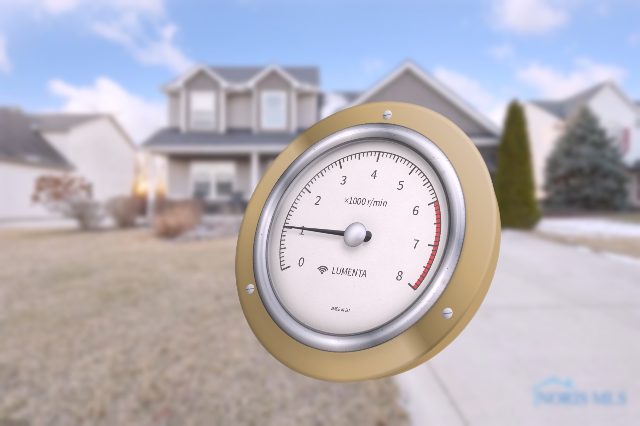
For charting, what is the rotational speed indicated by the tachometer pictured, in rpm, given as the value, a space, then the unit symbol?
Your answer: 1000 rpm
